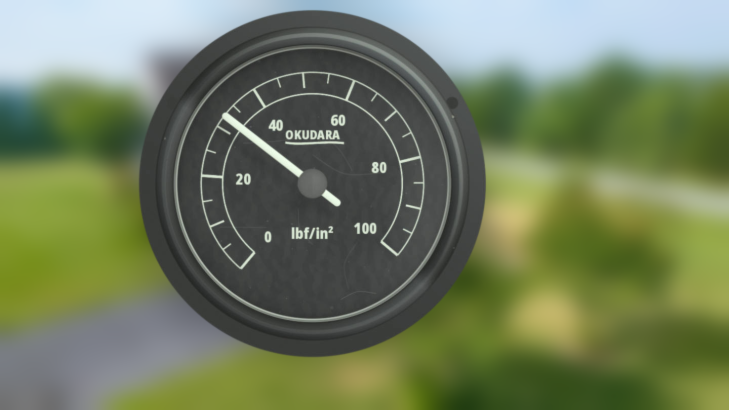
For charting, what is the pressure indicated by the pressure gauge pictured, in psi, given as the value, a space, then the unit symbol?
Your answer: 32.5 psi
